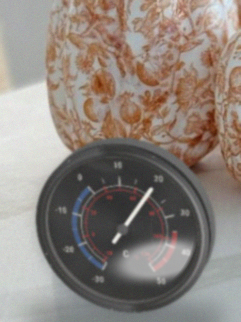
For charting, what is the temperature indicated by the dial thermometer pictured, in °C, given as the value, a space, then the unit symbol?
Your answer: 20 °C
